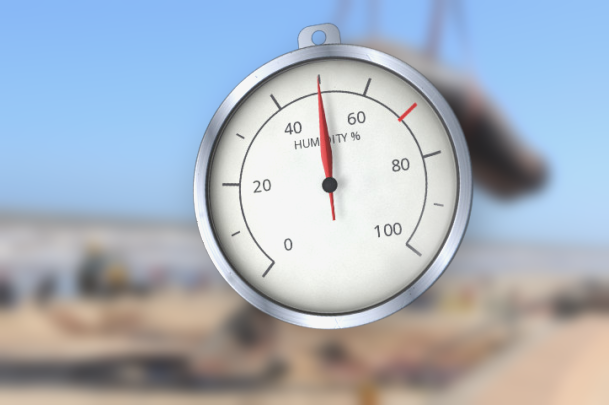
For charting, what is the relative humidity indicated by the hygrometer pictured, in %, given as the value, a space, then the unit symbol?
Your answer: 50 %
